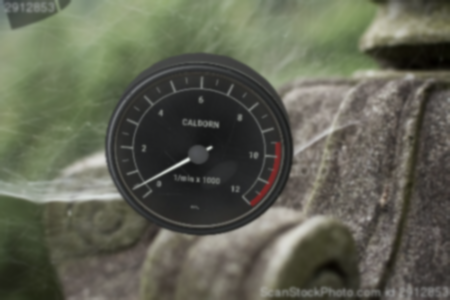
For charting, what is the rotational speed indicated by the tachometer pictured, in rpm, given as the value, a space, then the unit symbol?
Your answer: 500 rpm
